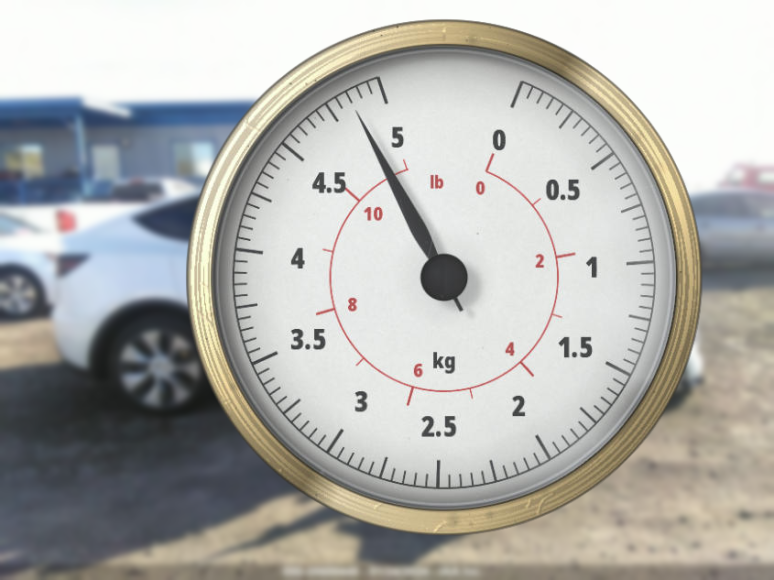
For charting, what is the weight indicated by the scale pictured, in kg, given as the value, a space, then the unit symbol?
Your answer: 4.85 kg
